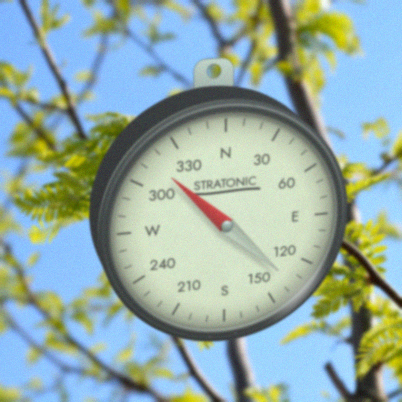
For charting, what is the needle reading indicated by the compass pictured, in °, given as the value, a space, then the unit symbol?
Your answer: 315 °
